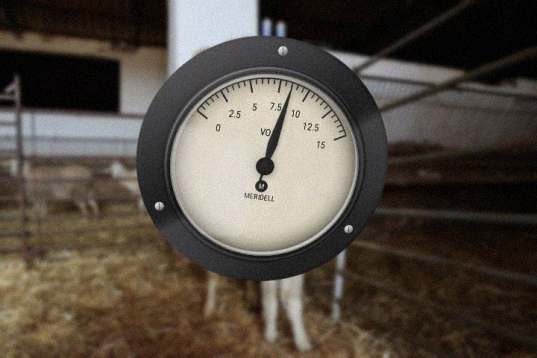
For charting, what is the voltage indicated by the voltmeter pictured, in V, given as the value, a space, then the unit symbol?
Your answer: 8.5 V
